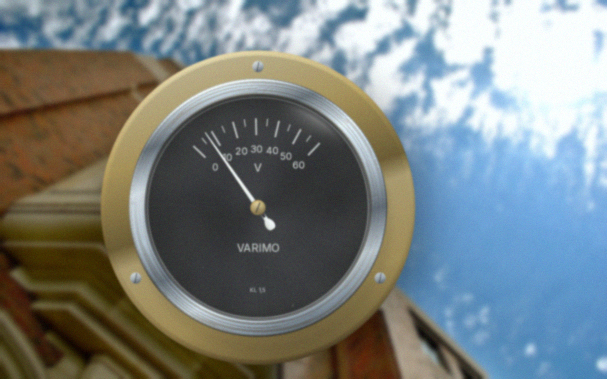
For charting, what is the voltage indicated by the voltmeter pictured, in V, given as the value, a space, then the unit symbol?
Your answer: 7.5 V
